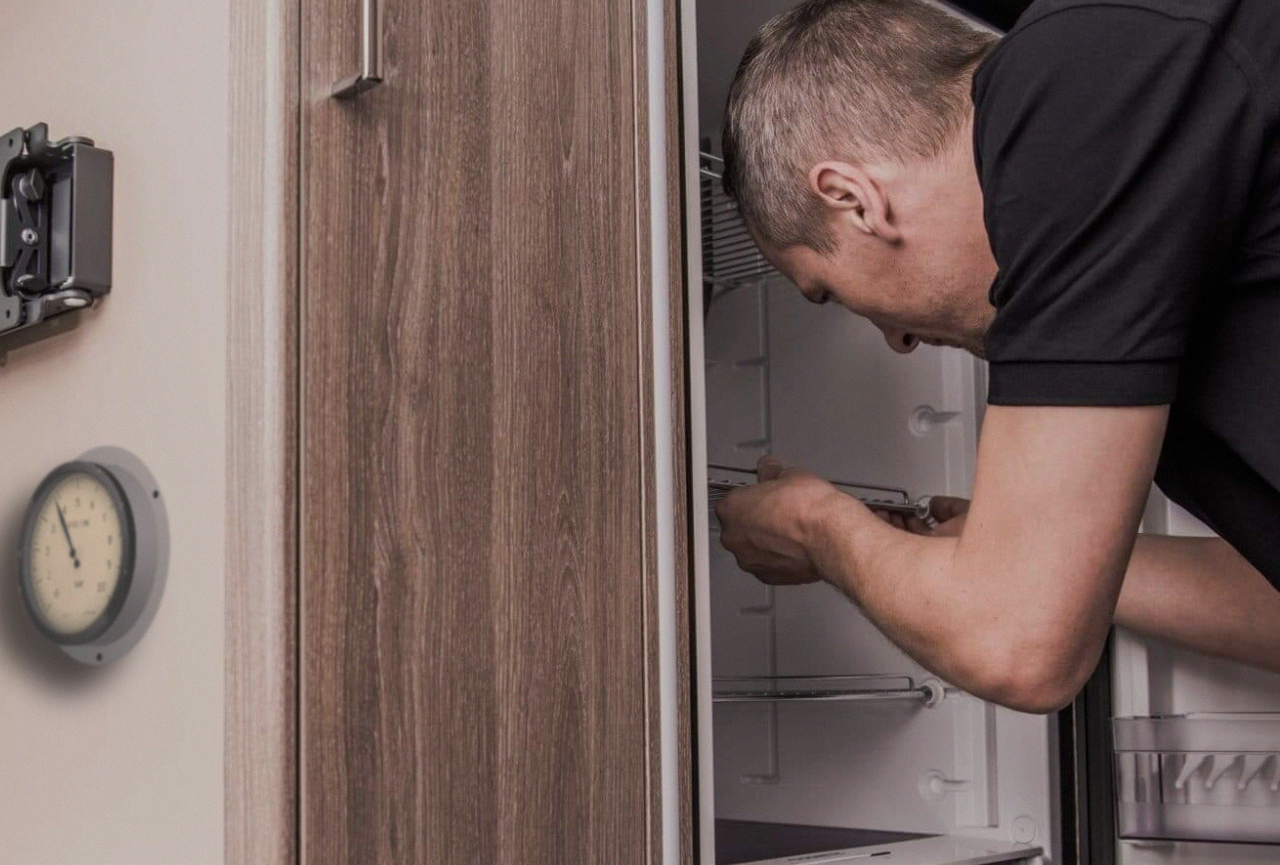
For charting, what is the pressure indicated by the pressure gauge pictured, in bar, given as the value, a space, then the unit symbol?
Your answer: 4 bar
